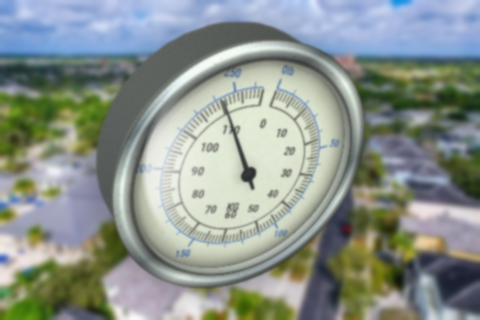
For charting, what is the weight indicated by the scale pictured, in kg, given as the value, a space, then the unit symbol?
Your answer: 110 kg
